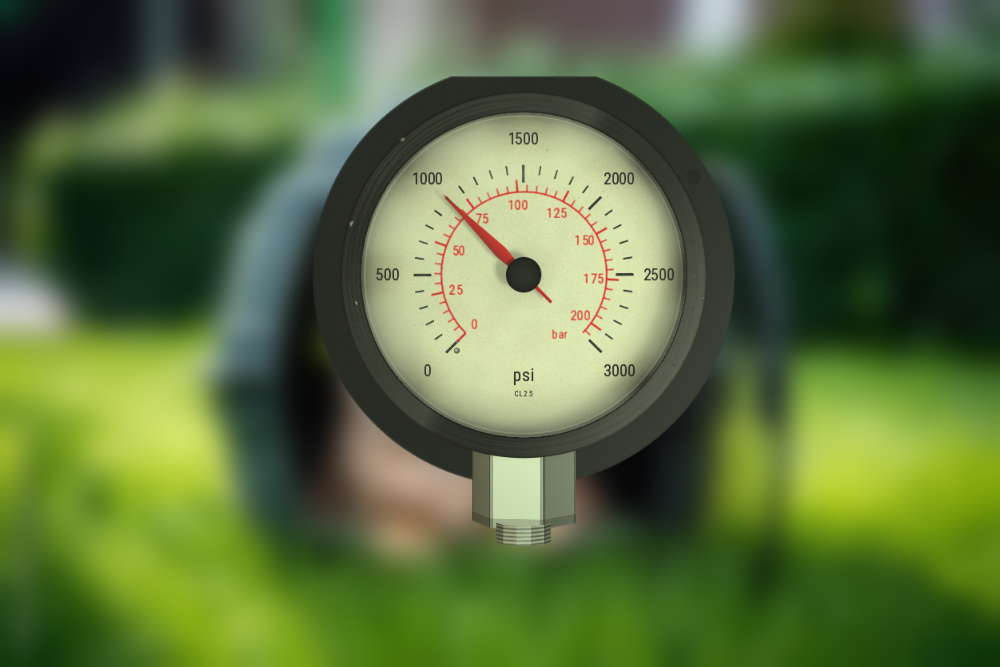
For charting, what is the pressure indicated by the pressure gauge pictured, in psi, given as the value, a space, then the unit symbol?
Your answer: 1000 psi
